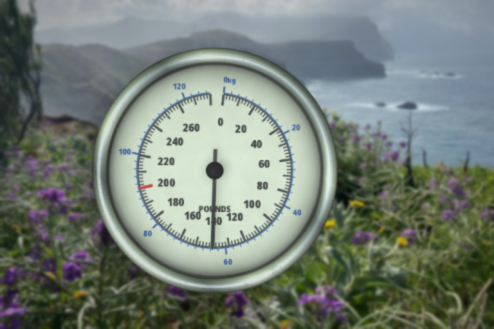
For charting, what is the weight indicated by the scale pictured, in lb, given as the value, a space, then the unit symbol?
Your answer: 140 lb
